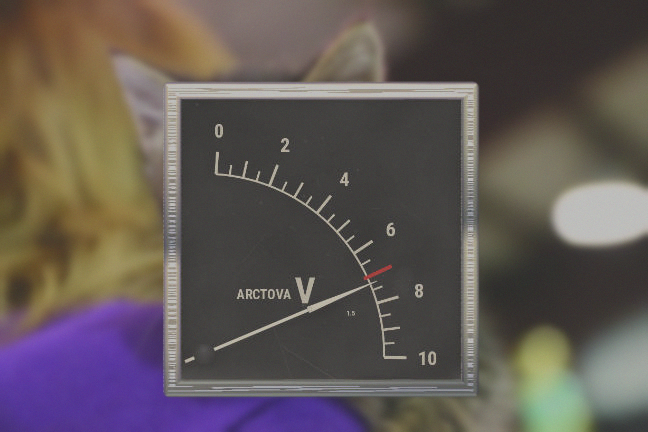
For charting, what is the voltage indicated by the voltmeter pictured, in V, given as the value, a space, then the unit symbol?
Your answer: 7.25 V
